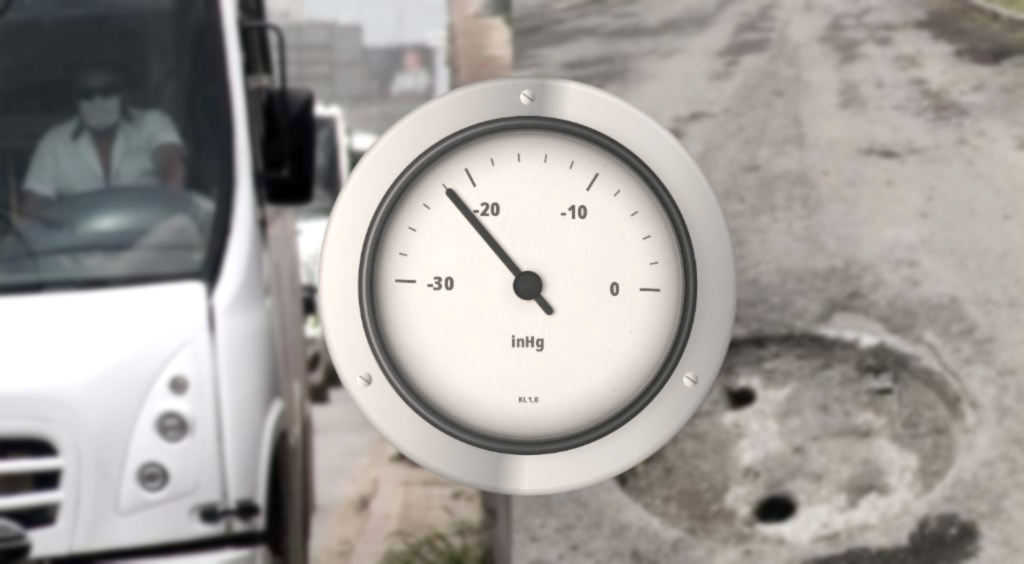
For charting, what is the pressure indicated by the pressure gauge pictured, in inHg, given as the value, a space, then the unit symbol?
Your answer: -22 inHg
